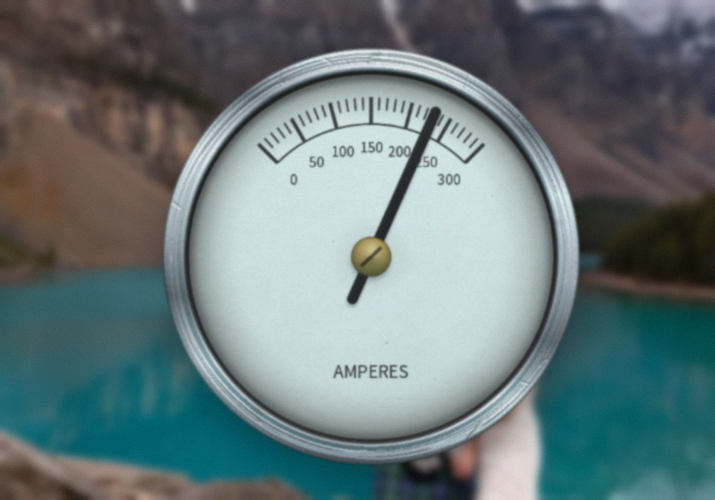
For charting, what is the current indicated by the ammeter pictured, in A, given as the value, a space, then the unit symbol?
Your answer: 230 A
